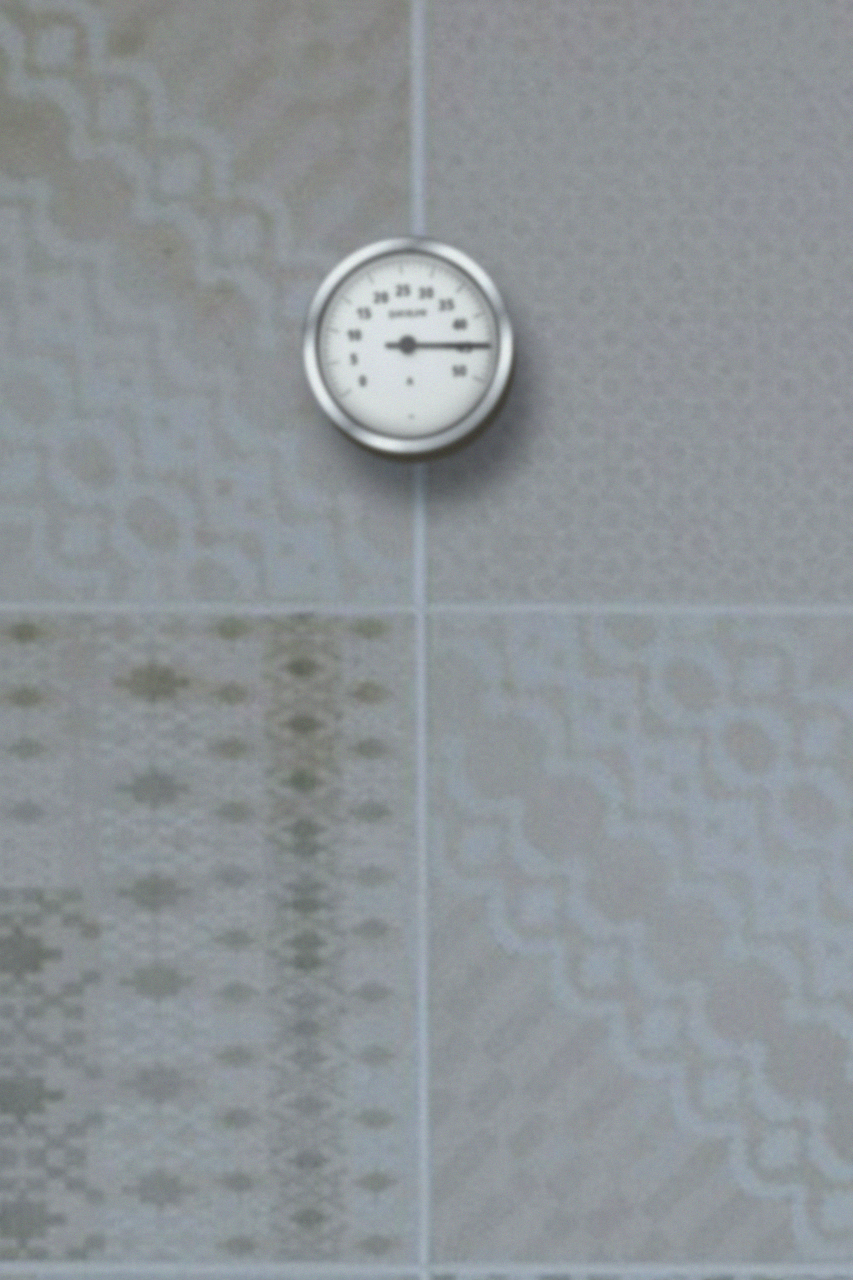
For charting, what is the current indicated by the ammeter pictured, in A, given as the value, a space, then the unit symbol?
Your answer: 45 A
